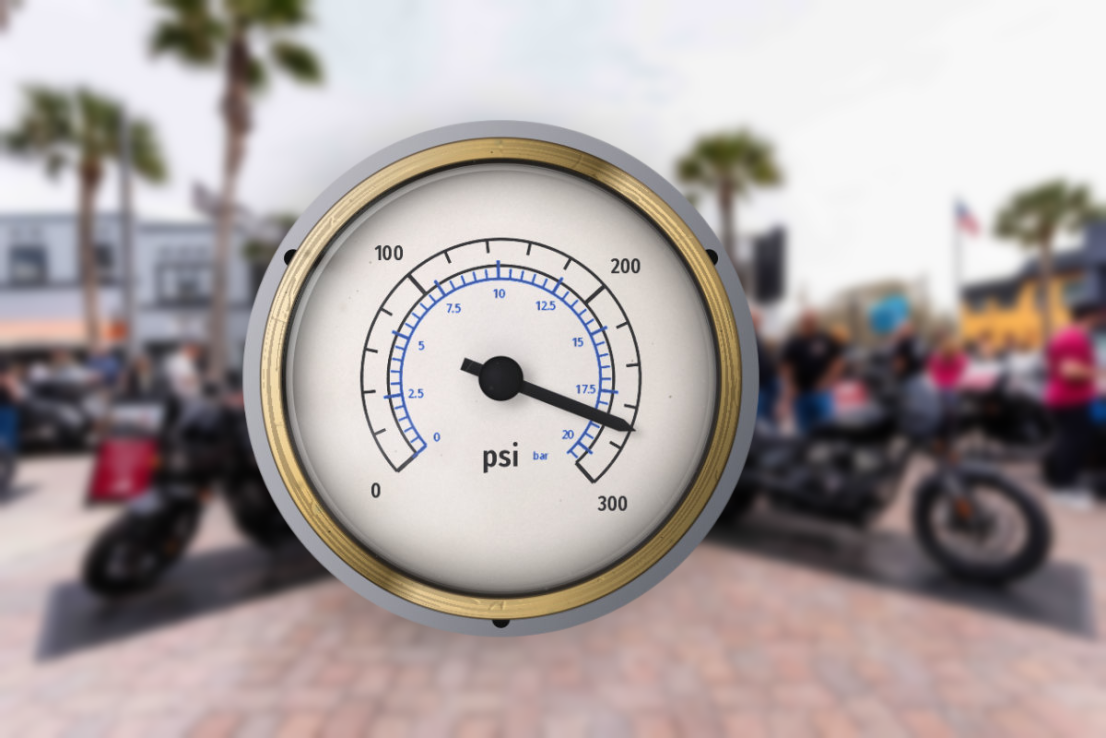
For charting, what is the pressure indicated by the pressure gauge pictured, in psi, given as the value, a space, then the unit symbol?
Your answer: 270 psi
